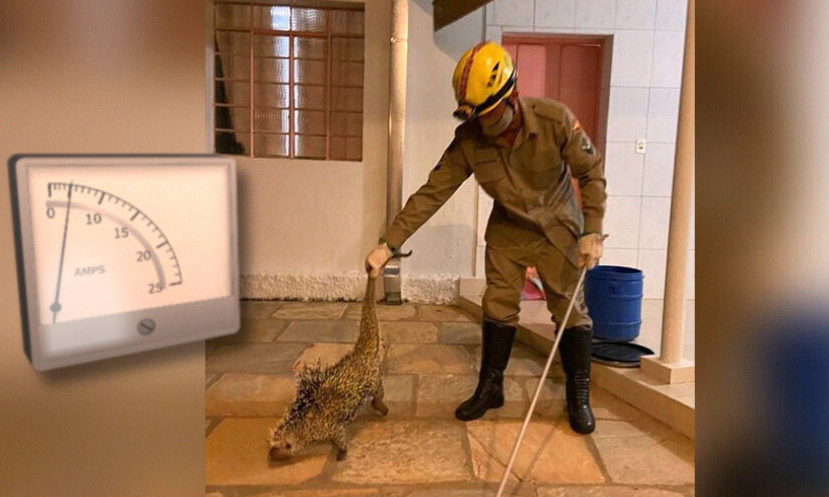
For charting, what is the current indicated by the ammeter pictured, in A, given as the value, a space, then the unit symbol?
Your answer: 5 A
